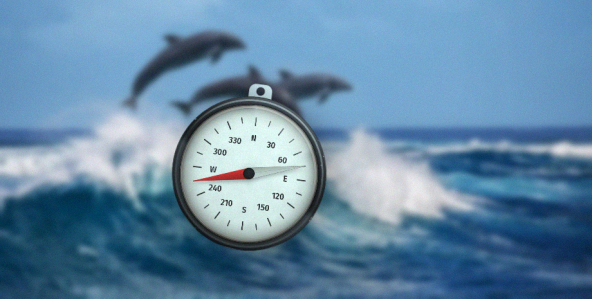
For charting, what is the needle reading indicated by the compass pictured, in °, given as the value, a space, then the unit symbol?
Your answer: 255 °
